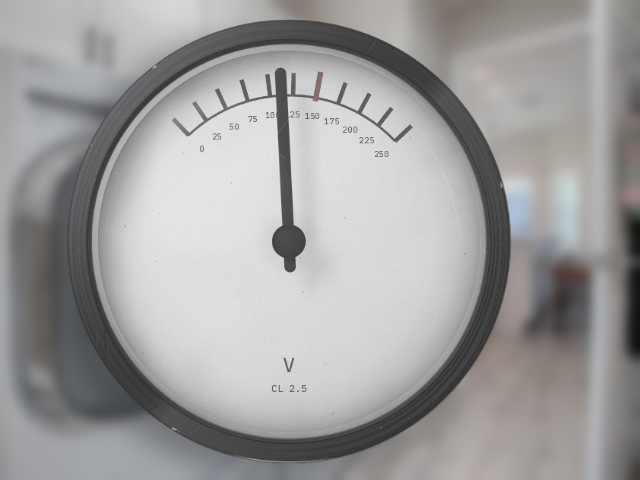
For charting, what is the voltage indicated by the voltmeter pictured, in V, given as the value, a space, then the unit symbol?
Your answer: 112.5 V
